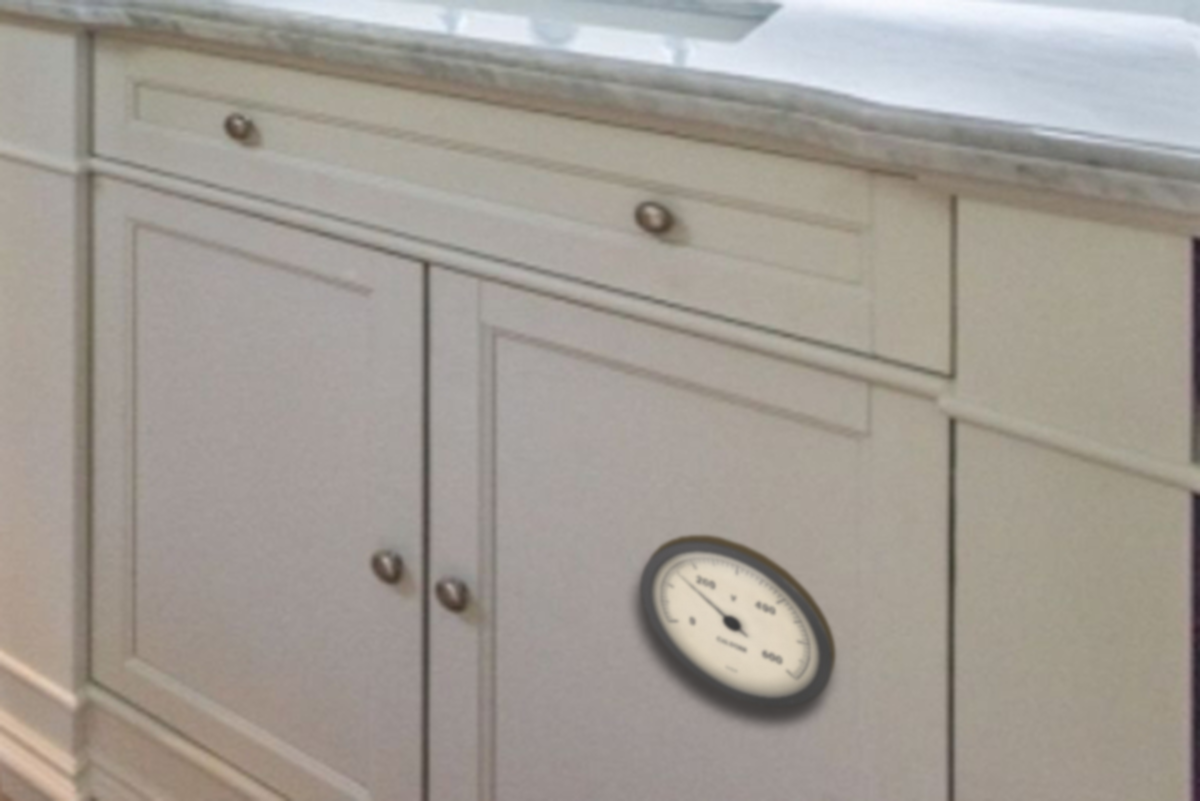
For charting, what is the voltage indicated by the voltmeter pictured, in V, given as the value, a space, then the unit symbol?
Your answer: 150 V
